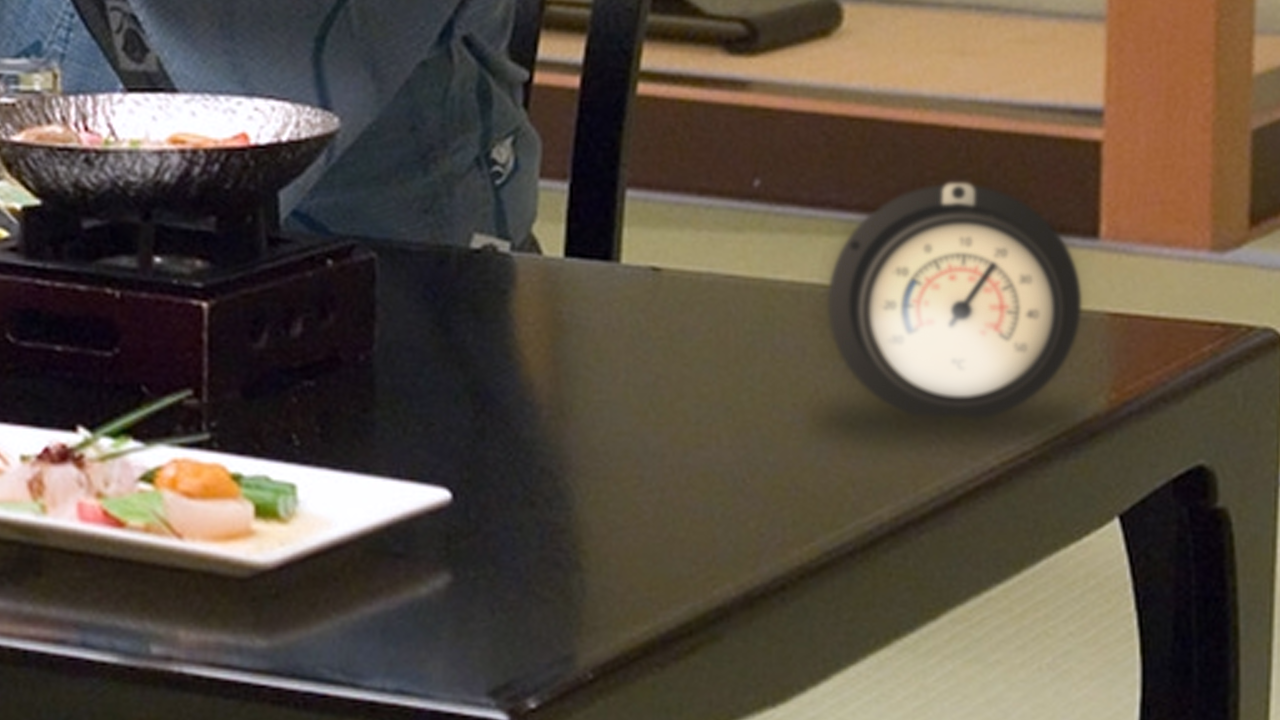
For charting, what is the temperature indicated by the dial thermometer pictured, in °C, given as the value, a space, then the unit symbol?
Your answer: 20 °C
